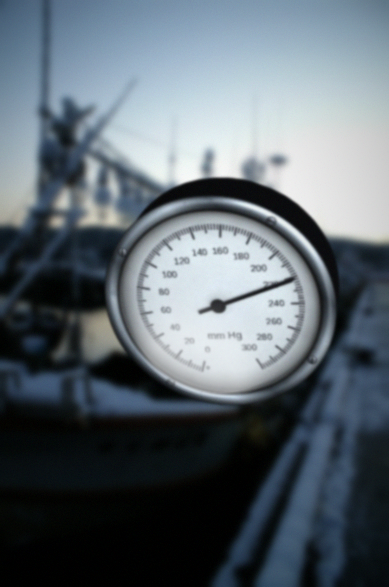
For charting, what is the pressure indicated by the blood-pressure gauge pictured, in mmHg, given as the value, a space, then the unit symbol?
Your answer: 220 mmHg
